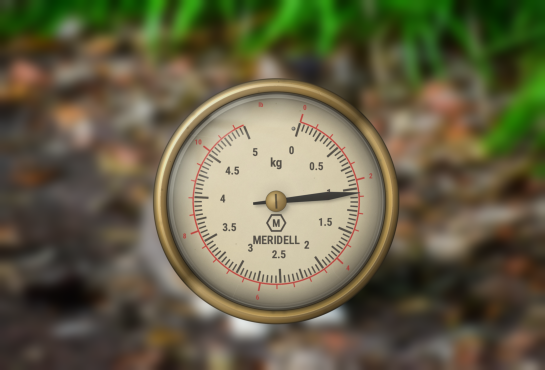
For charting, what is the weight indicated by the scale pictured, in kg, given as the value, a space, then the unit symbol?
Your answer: 1.05 kg
